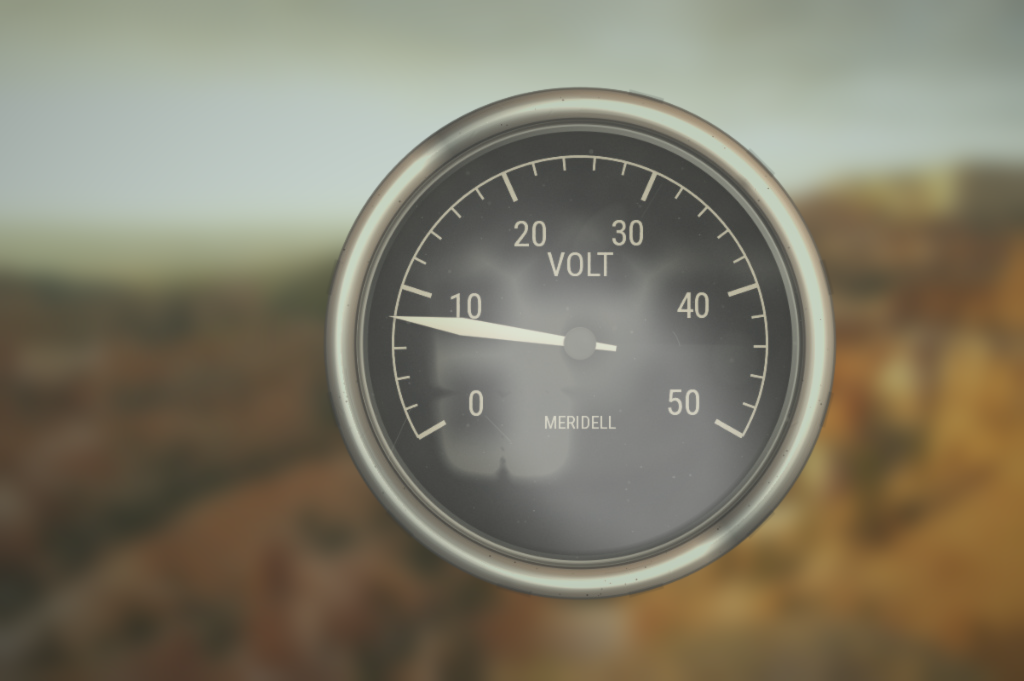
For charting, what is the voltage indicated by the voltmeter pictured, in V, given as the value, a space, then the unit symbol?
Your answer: 8 V
